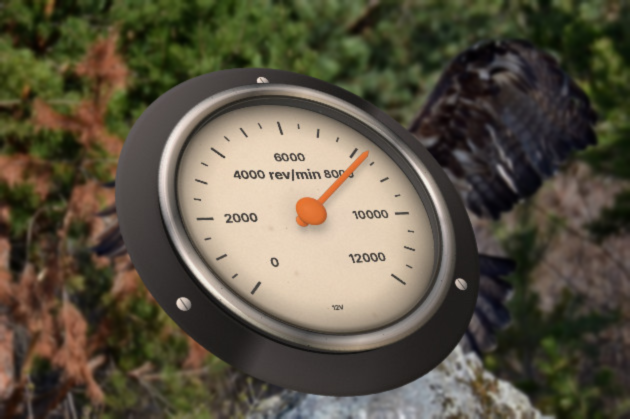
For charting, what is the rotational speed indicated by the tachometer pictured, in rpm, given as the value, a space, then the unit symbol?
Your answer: 8250 rpm
